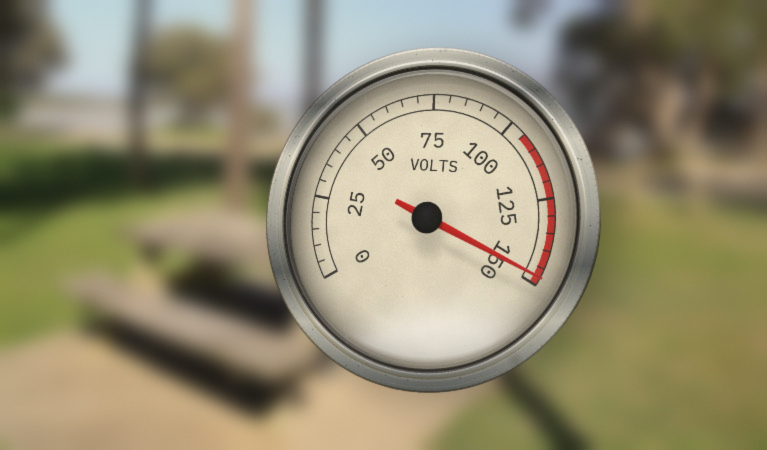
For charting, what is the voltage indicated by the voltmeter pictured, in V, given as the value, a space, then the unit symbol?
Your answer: 147.5 V
